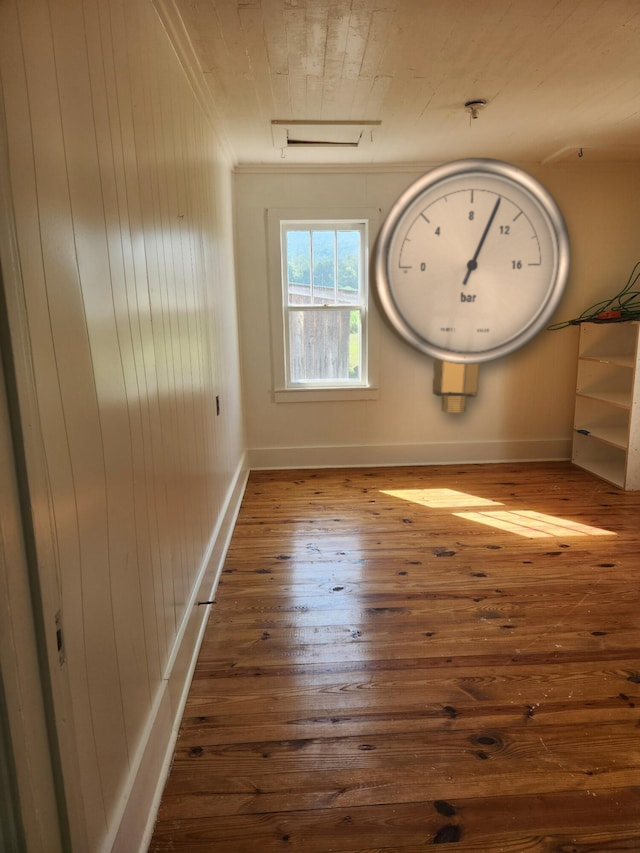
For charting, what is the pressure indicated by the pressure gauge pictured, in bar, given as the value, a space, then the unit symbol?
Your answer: 10 bar
